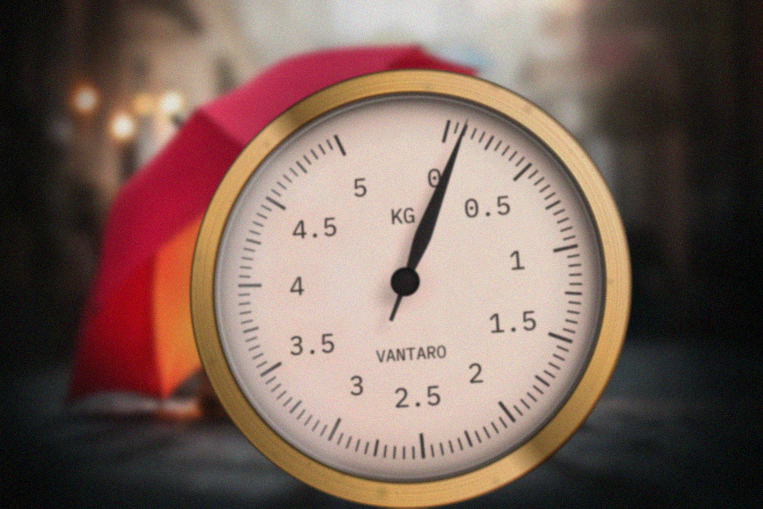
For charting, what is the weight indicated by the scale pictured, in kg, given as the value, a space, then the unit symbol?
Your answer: 0.1 kg
